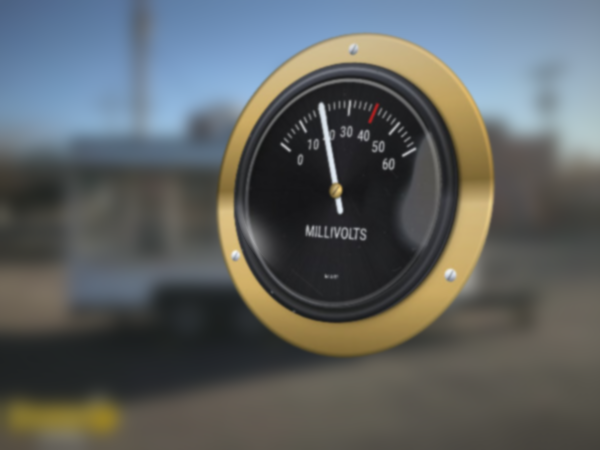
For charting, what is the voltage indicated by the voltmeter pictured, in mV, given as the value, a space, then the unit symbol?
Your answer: 20 mV
